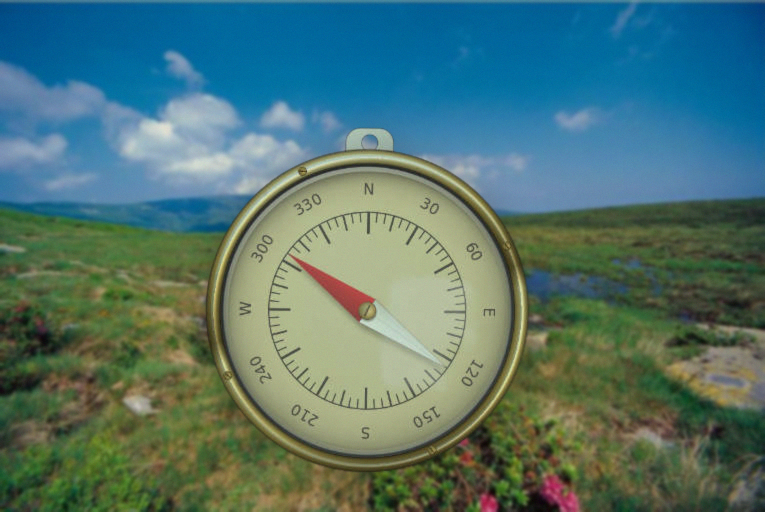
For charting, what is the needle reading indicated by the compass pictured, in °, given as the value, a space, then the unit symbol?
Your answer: 305 °
